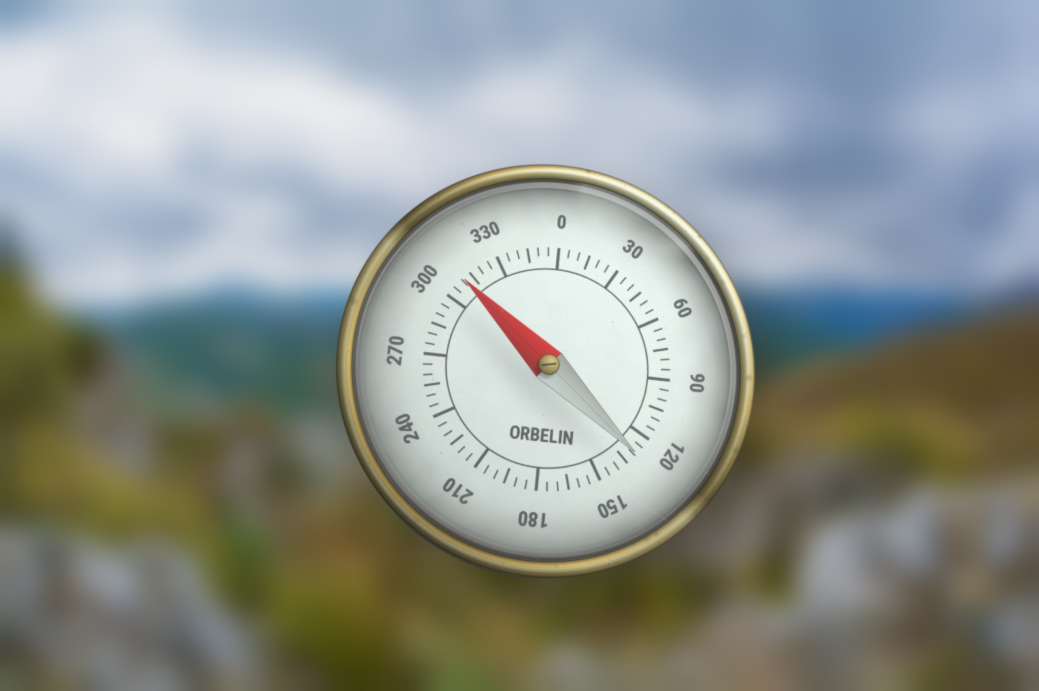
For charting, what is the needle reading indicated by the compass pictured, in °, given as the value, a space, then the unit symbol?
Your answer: 310 °
